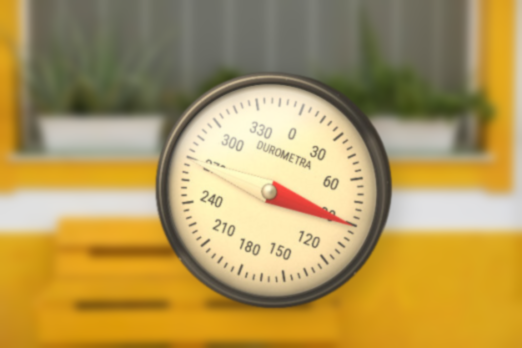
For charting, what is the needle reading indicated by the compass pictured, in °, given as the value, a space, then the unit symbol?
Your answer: 90 °
